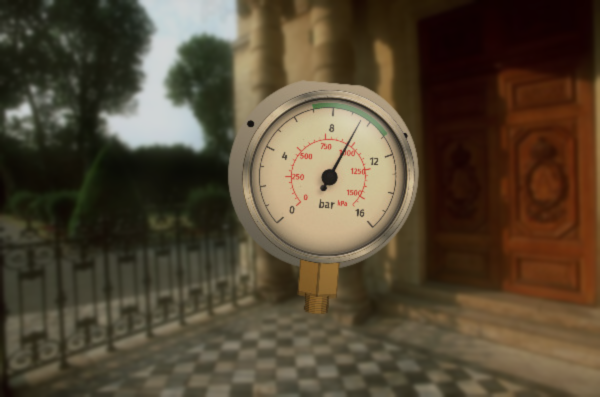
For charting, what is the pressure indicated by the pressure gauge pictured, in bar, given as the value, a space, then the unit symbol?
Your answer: 9.5 bar
